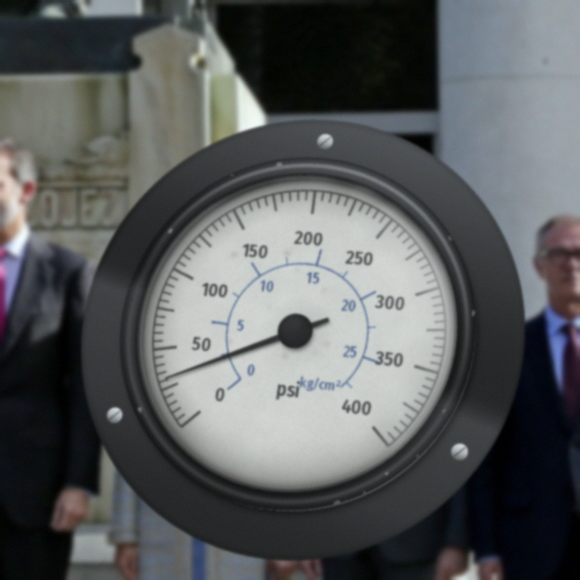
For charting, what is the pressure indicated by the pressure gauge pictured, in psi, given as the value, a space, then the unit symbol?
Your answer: 30 psi
